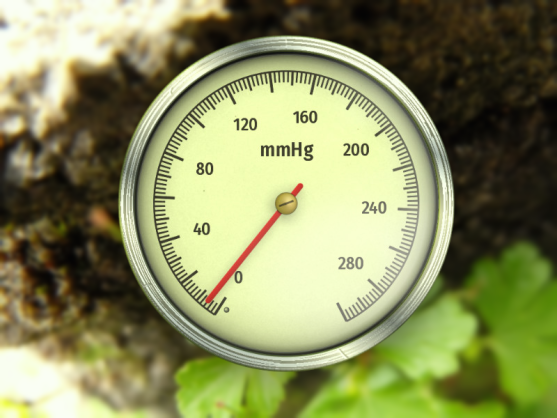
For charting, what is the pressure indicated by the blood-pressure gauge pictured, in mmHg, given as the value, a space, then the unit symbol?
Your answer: 6 mmHg
